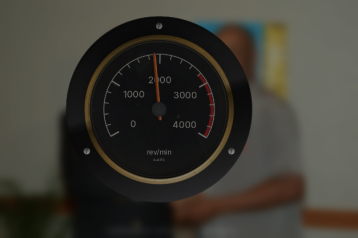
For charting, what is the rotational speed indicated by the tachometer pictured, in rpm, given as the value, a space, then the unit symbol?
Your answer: 1900 rpm
